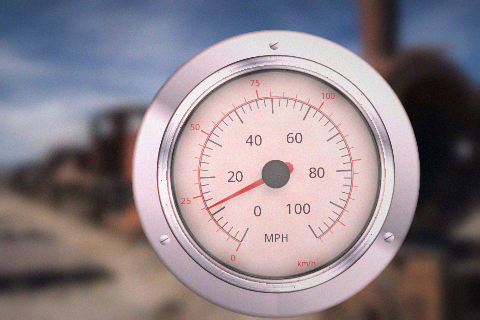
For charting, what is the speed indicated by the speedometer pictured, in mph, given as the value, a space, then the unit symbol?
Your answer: 12 mph
